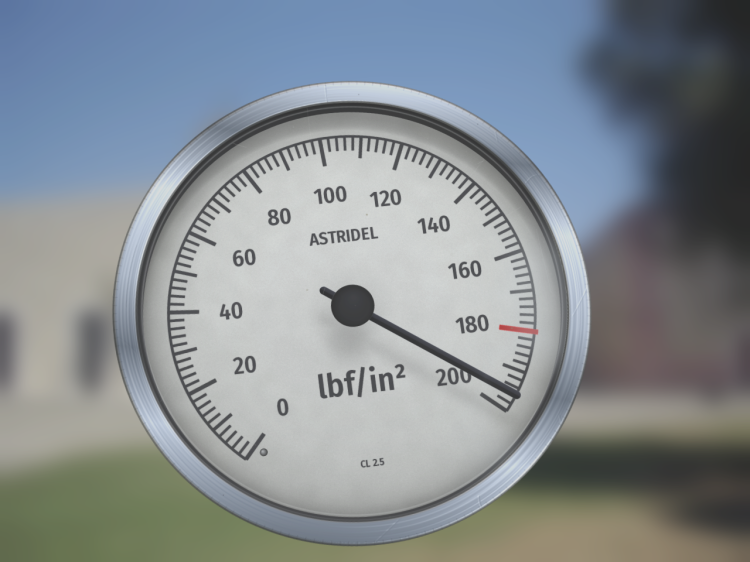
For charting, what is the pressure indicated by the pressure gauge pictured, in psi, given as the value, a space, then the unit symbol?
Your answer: 196 psi
